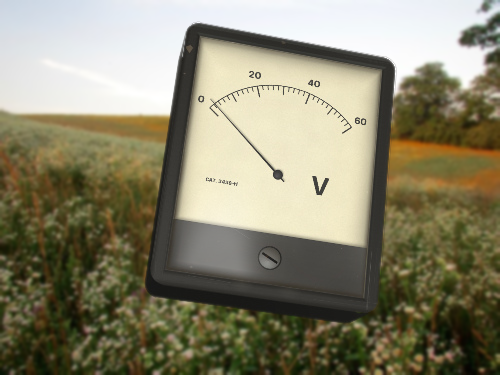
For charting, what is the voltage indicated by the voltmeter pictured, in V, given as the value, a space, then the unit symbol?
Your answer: 2 V
